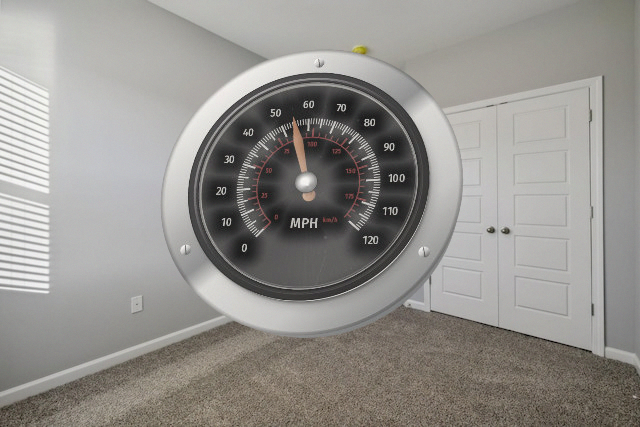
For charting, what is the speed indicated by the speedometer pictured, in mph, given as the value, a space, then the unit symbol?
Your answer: 55 mph
